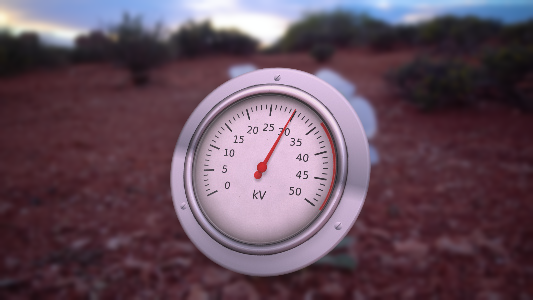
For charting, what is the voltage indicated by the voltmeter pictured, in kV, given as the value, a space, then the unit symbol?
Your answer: 30 kV
